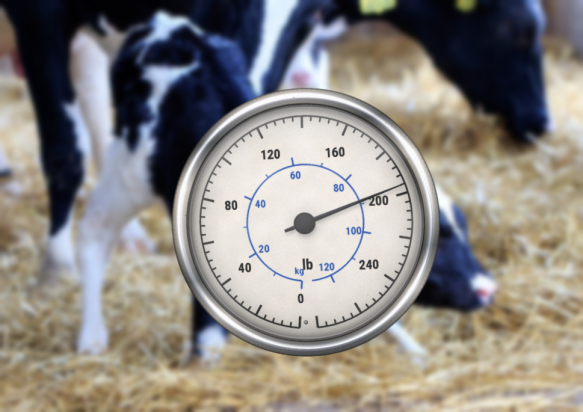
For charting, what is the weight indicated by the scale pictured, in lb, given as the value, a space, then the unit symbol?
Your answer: 196 lb
